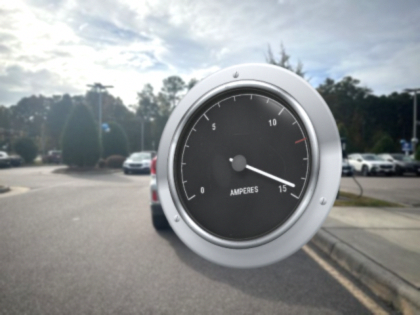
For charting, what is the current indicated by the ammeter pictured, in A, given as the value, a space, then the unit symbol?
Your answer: 14.5 A
